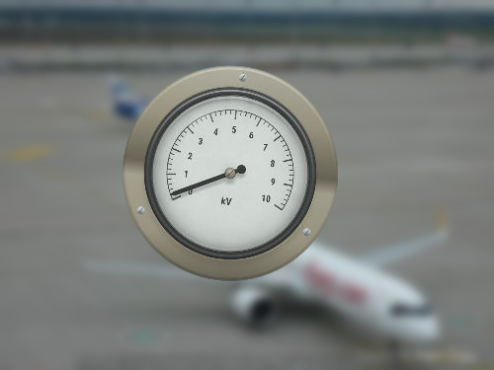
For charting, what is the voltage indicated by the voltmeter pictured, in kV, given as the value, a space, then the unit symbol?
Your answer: 0.2 kV
